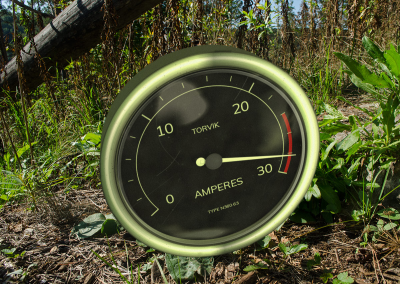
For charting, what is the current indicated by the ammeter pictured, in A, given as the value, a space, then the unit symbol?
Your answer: 28 A
